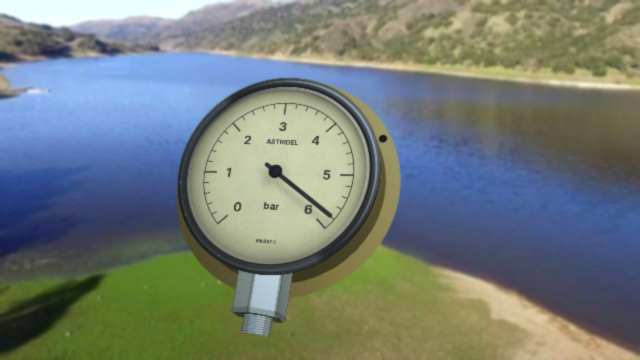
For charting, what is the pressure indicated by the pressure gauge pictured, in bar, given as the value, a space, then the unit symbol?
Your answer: 5.8 bar
